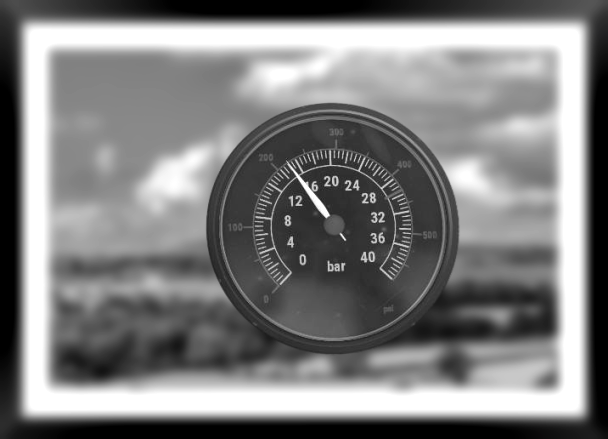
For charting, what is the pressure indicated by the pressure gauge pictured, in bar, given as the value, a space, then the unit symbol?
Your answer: 15 bar
